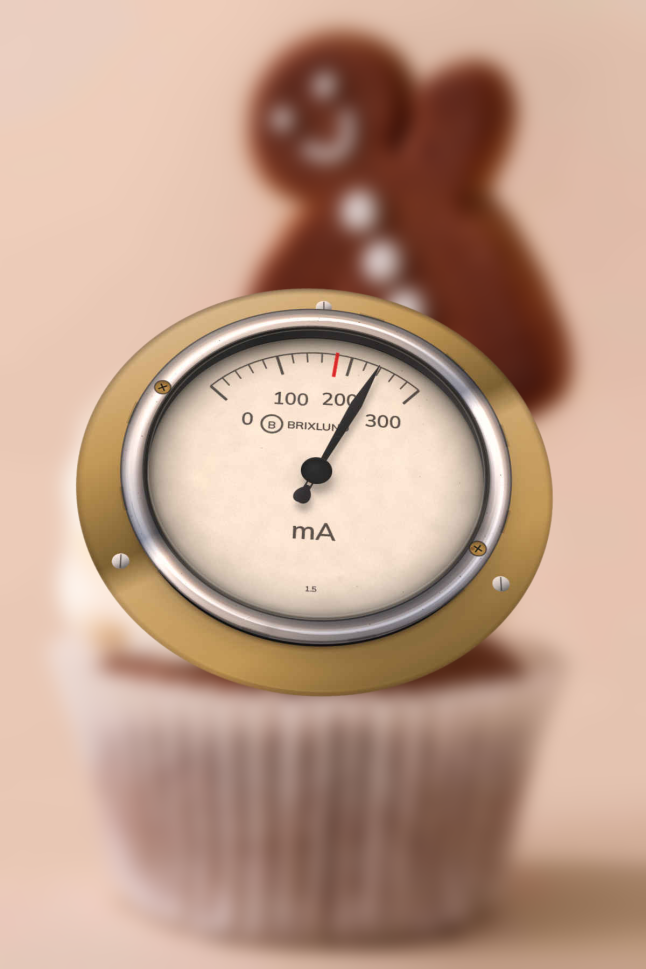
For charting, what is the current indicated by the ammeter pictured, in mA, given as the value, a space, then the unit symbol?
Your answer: 240 mA
